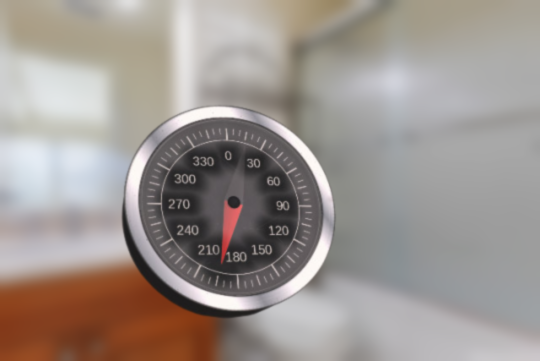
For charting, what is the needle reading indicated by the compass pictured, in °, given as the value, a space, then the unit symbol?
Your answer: 195 °
